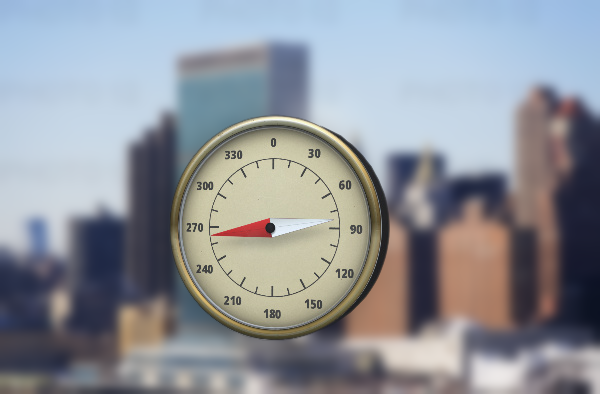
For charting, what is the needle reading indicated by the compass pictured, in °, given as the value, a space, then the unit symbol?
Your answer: 262.5 °
